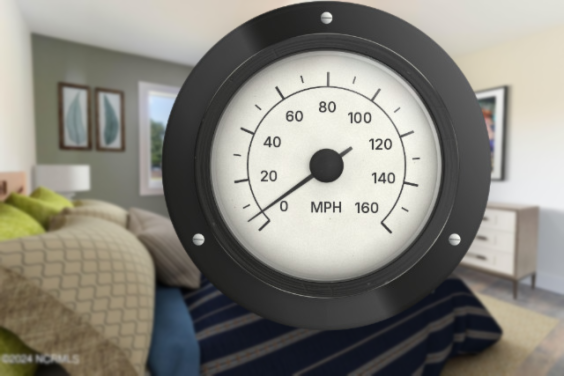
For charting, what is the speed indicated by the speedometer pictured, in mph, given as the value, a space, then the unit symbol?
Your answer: 5 mph
